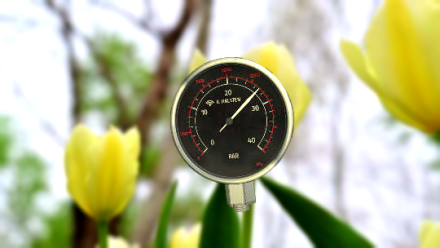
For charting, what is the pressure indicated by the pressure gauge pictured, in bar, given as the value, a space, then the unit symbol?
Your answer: 27 bar
